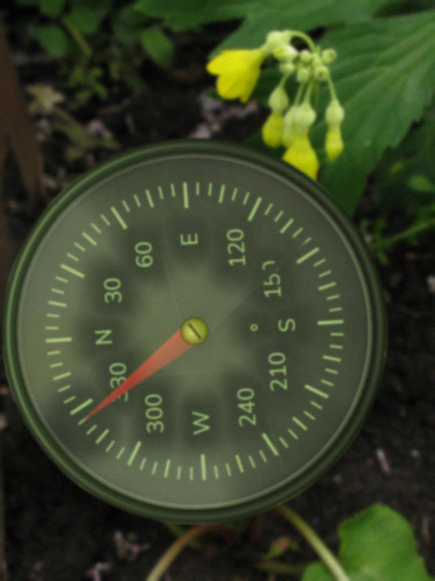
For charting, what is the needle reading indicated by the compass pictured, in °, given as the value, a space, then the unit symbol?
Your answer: 325 °
